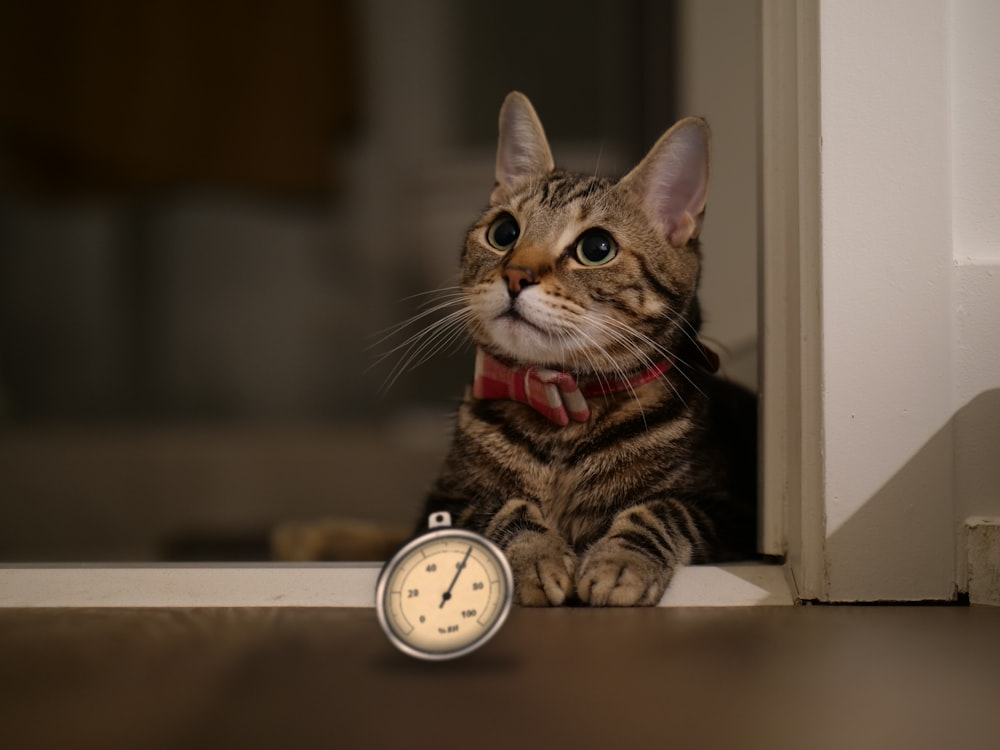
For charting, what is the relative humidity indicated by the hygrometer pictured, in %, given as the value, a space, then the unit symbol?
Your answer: 60 %
